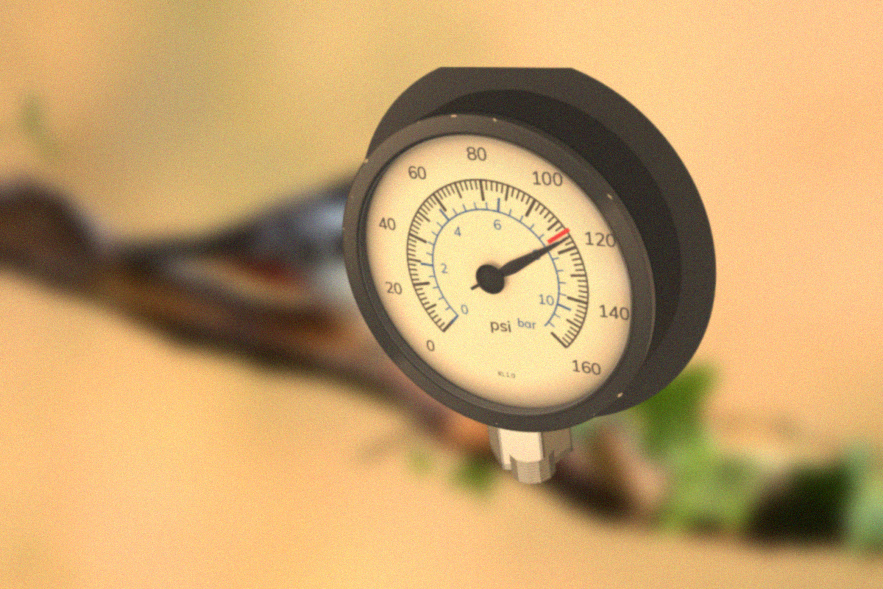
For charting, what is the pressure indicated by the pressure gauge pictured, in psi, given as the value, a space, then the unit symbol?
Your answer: 116 psi
